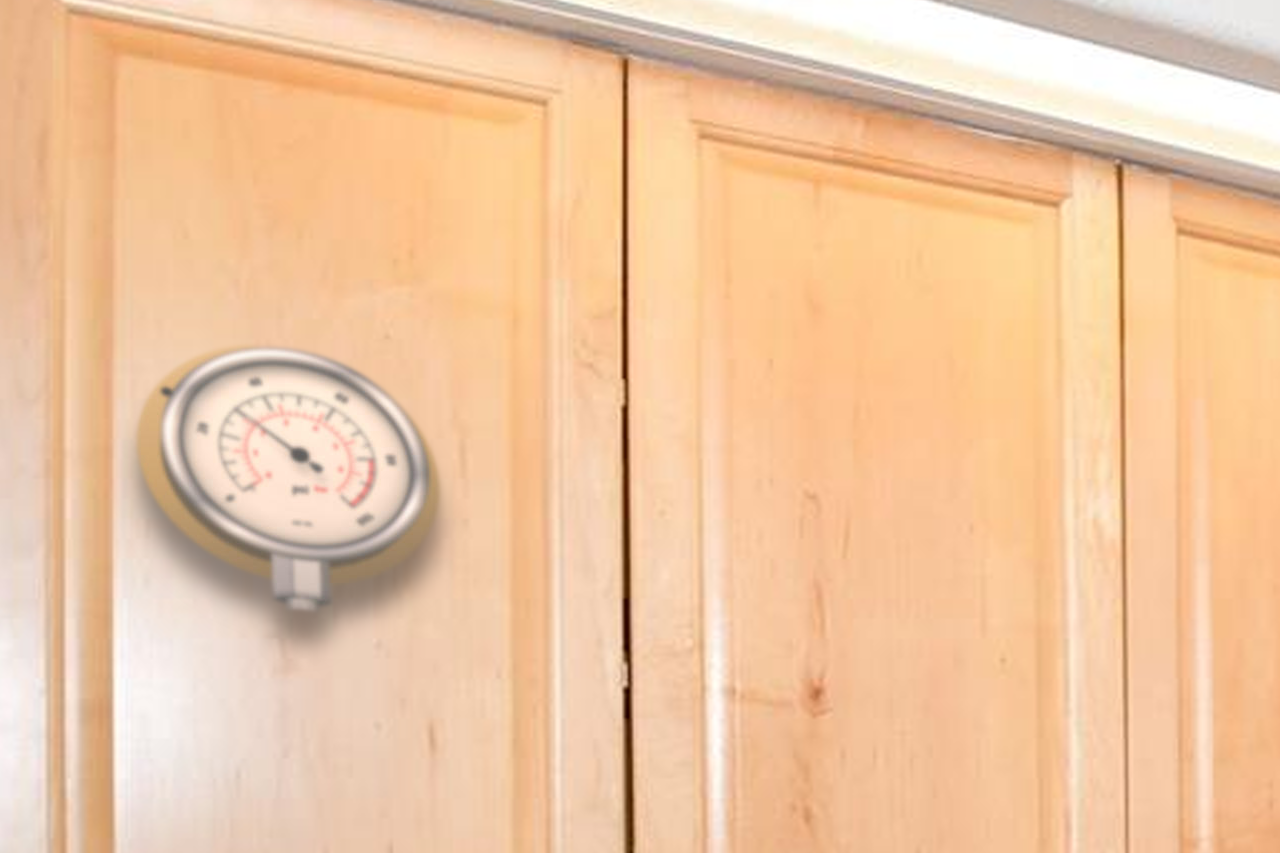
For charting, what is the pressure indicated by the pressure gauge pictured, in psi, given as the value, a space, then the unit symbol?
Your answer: 30 psi
